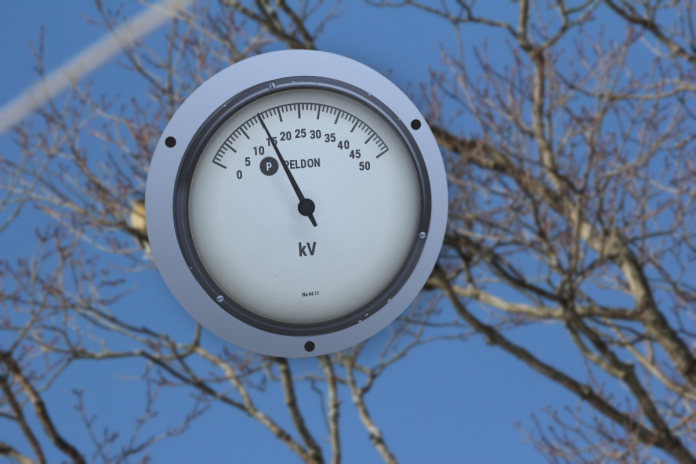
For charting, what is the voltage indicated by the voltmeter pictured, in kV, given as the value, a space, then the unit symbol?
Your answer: 15 kV
